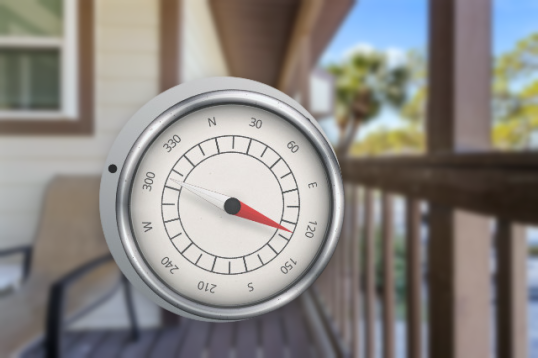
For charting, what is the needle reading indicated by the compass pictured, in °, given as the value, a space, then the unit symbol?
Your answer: 127.5 °
